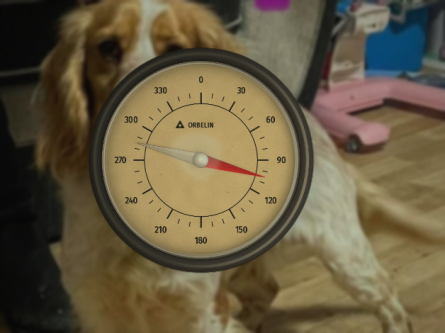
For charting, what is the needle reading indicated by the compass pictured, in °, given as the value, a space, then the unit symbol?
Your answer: 105 °
